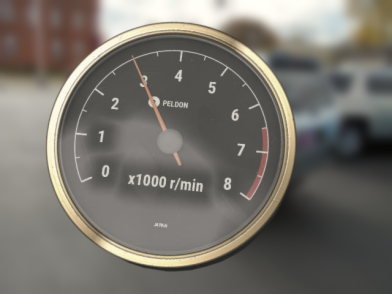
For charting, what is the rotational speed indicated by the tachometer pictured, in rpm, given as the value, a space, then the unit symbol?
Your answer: 3000 rpm
